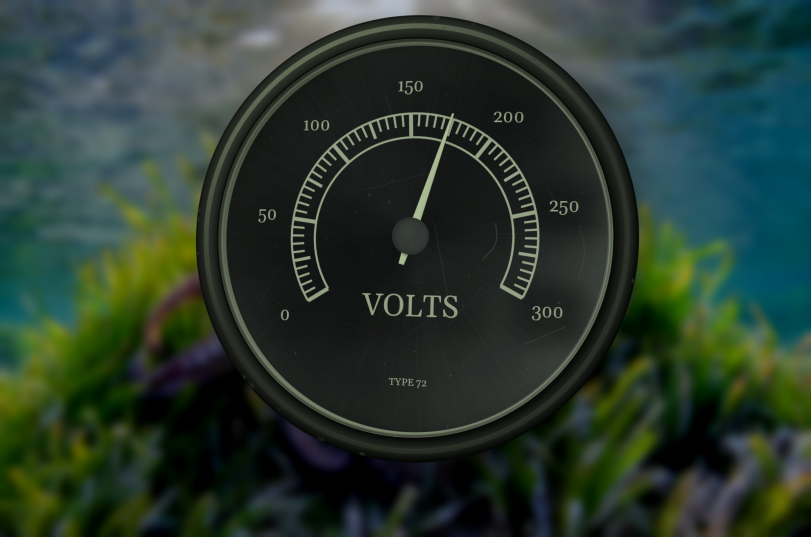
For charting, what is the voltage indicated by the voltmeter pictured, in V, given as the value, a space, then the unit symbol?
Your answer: 175 V
